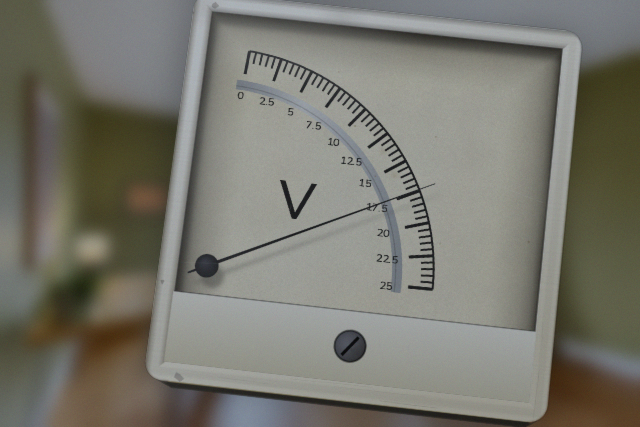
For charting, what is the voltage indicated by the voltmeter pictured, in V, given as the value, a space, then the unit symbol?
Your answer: 17.5 V
